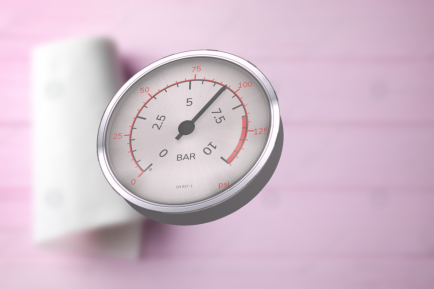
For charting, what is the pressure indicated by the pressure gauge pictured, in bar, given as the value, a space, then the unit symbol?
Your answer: 6.5 bar
